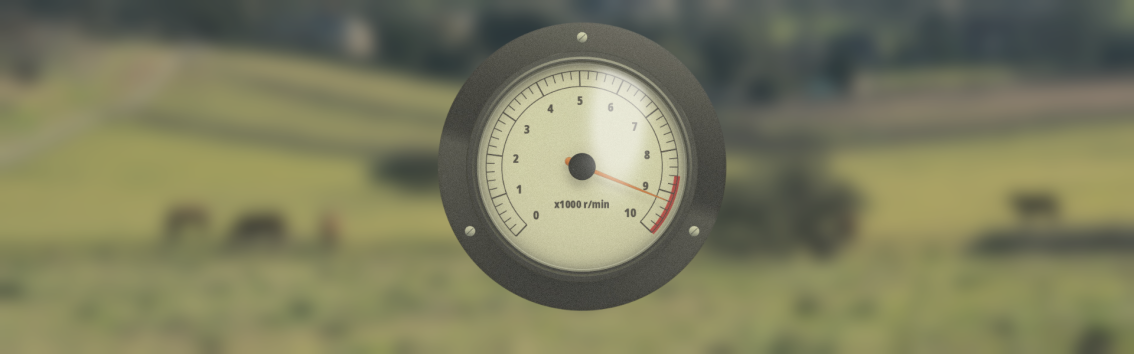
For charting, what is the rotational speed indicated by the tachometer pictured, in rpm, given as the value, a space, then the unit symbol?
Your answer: 9200 rpm
